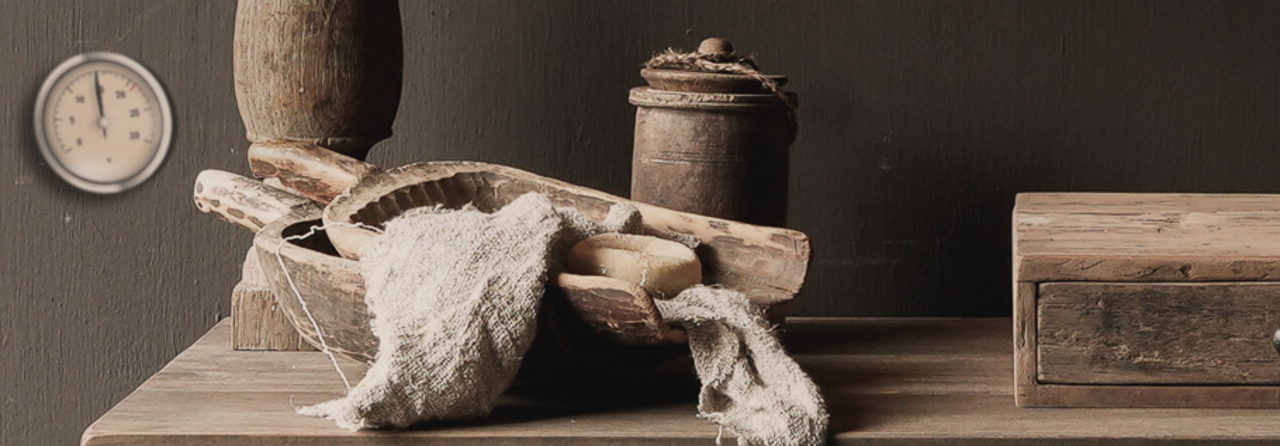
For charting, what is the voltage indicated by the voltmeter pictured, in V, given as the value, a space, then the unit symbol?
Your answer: 15 V
